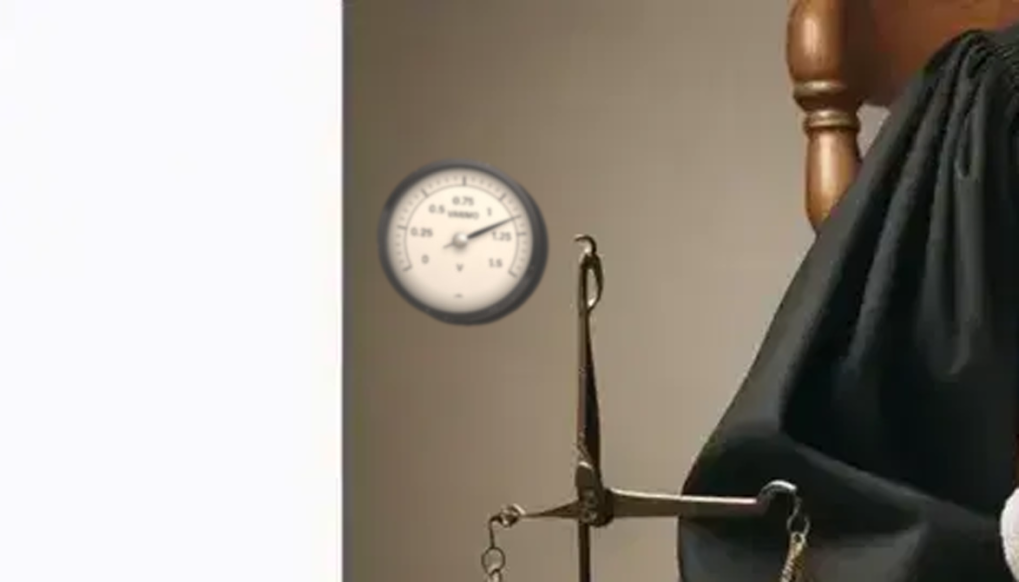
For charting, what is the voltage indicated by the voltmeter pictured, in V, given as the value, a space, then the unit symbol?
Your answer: 1.15 V
